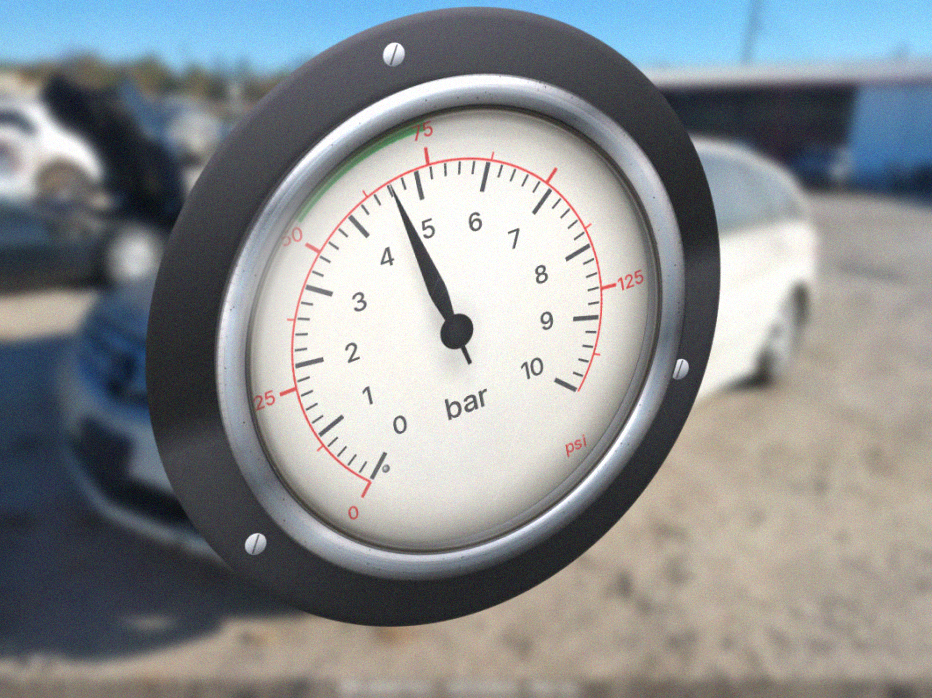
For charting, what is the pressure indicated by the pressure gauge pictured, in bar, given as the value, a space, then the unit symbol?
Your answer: 4.6 bar
